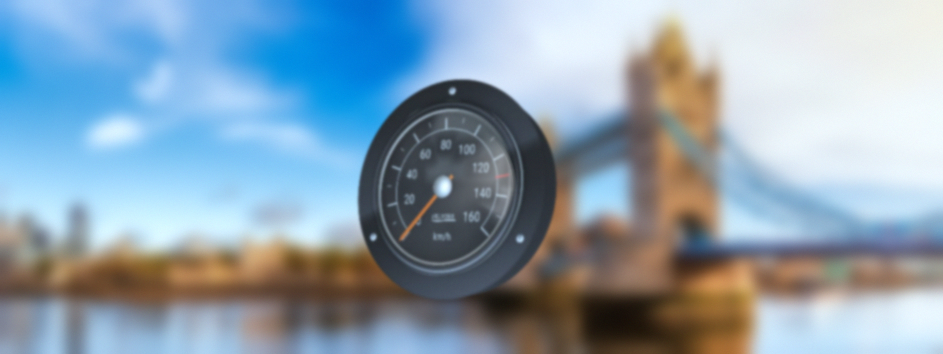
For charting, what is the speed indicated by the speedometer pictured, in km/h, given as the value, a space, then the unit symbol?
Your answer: 0 km/h
